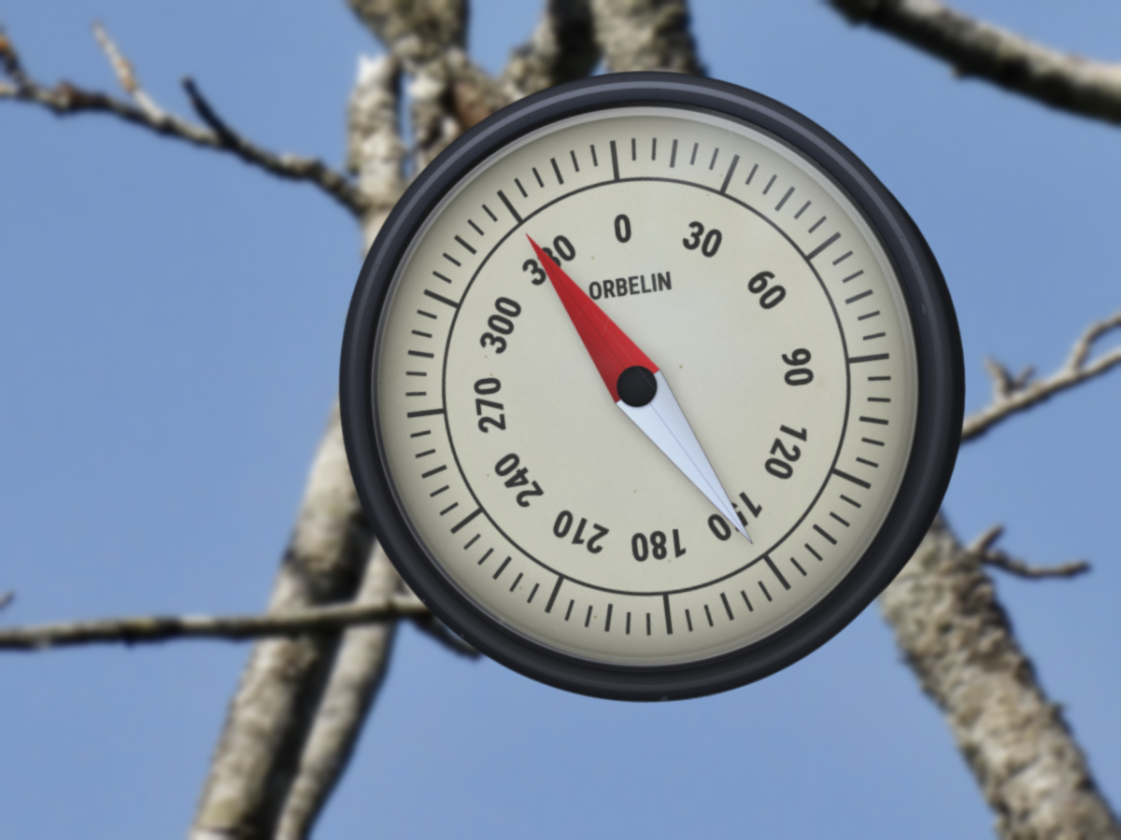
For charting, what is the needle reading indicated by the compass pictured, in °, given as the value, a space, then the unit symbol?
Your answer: 330 °
